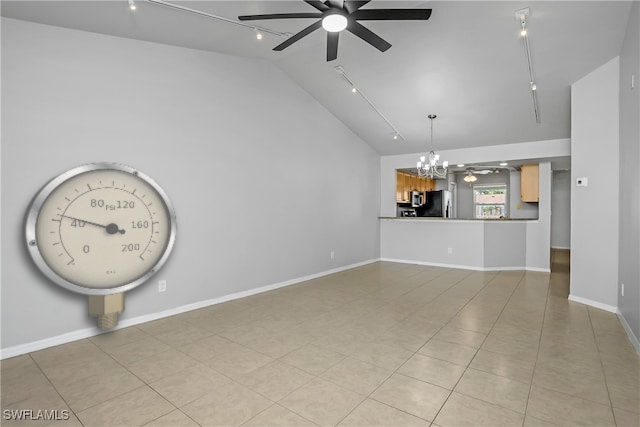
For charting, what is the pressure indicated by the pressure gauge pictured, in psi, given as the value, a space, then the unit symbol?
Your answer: 45 psi
